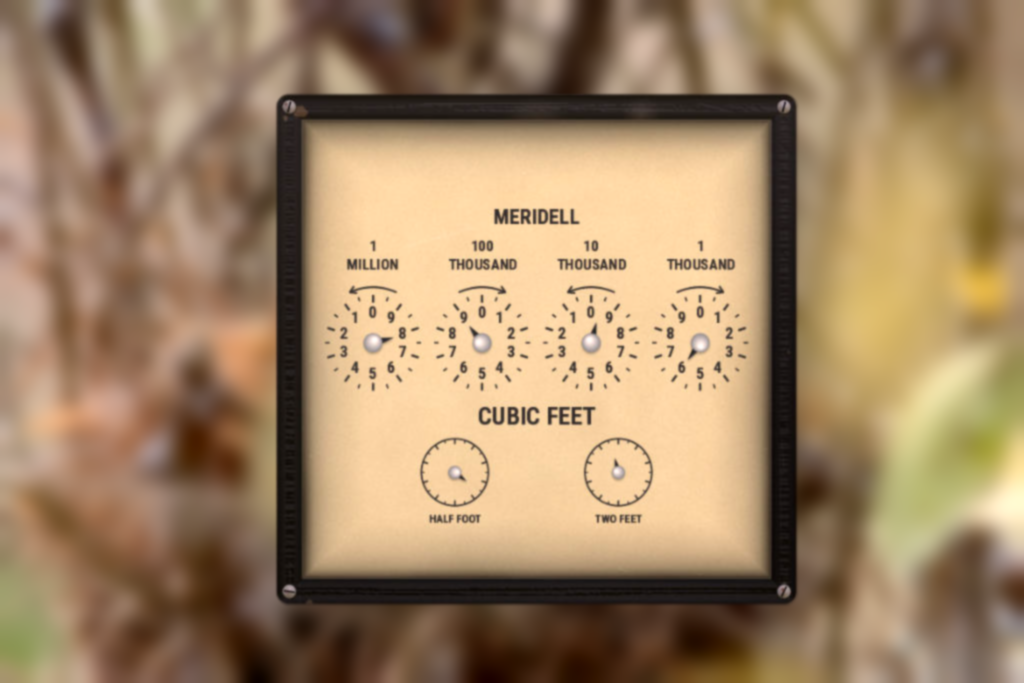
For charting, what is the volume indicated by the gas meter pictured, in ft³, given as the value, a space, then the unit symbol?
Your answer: 789600 ft³
